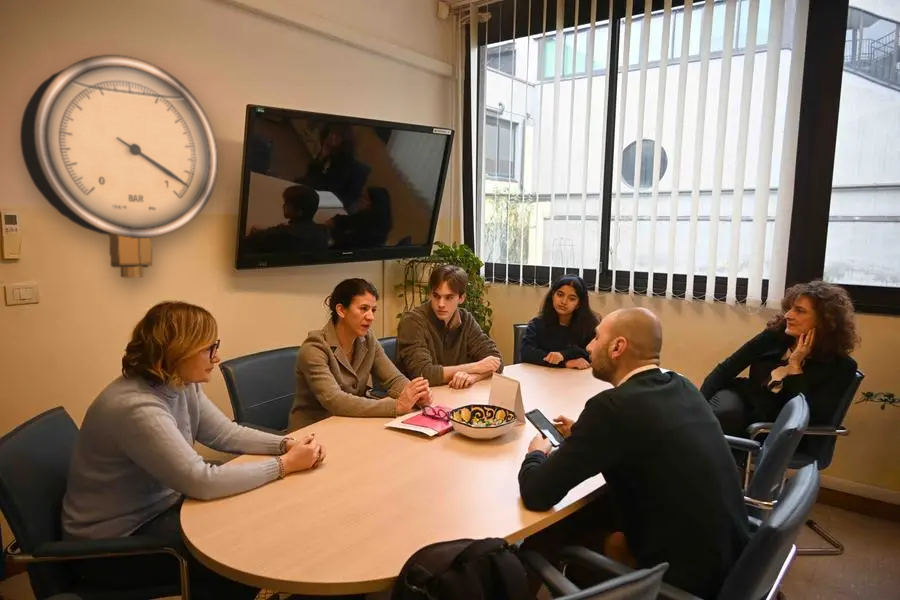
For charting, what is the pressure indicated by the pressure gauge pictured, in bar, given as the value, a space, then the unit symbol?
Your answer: 0.95 bar
